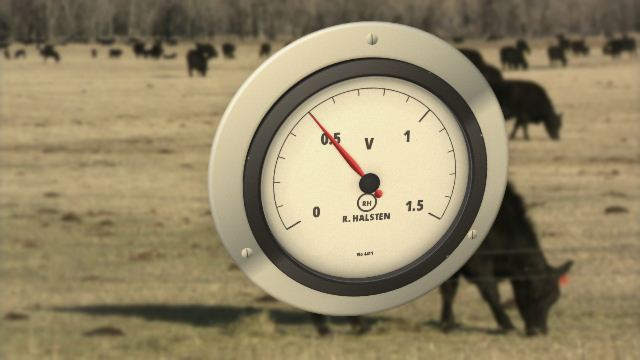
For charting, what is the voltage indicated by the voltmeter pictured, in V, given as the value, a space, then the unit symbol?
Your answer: 0.5 V
